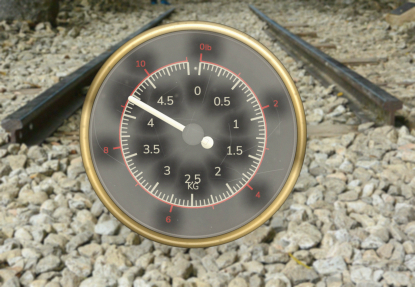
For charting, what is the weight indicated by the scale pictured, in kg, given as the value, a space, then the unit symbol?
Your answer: 4.2 kg
